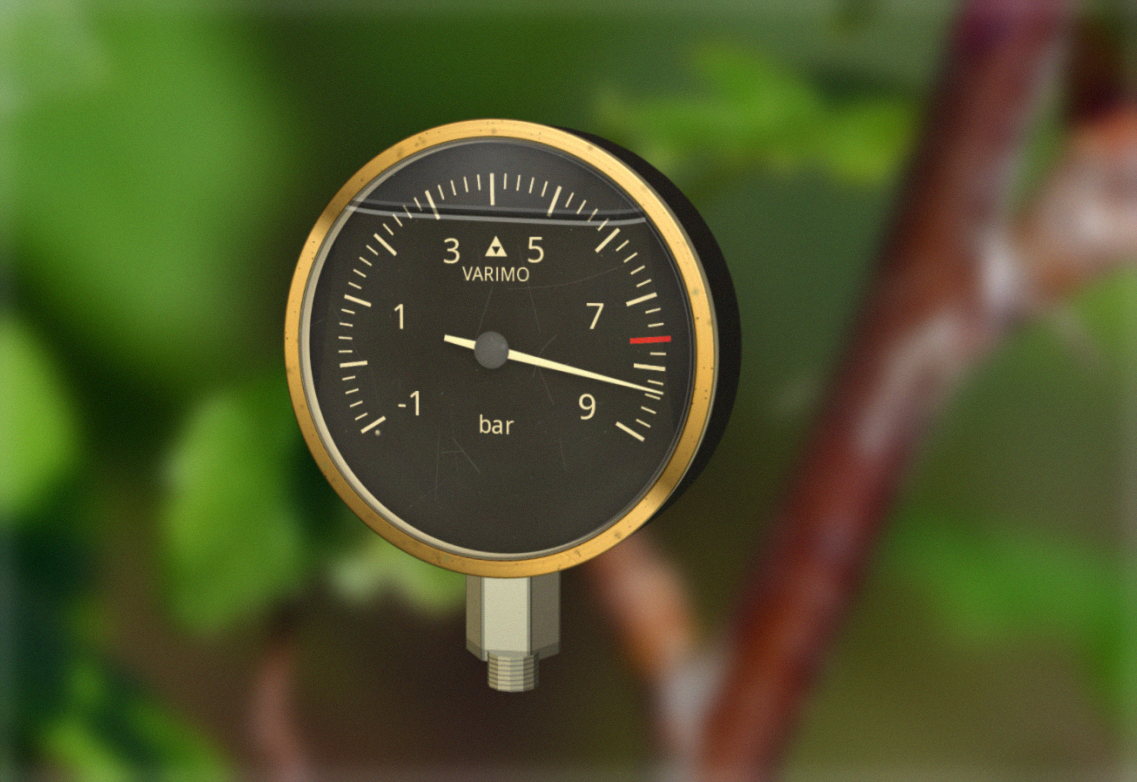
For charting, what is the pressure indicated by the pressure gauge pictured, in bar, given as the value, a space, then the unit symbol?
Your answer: 8.3 bar
